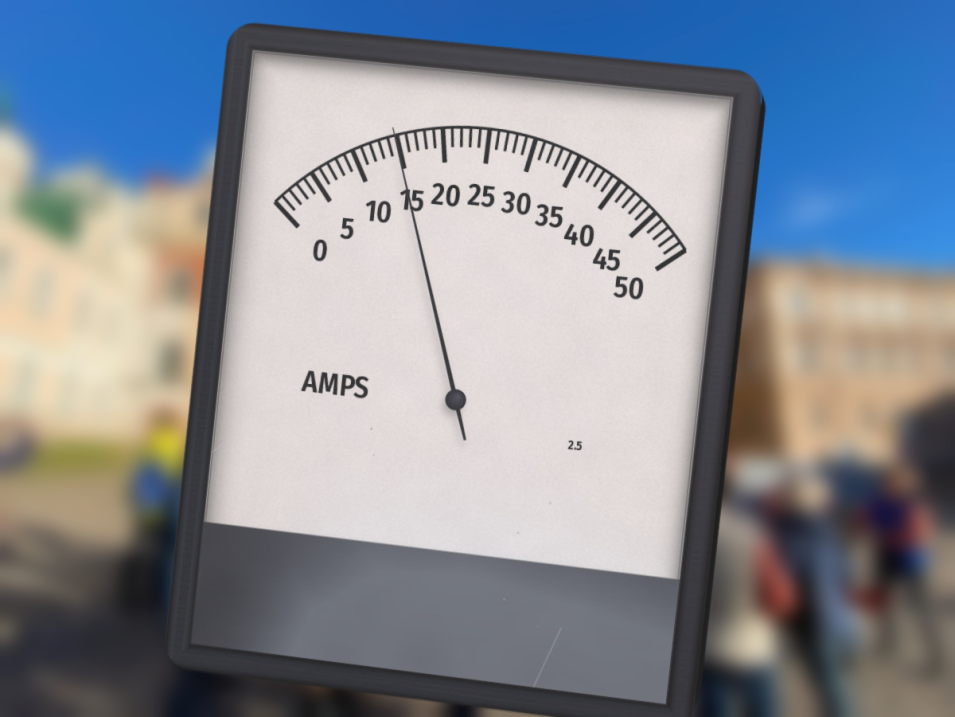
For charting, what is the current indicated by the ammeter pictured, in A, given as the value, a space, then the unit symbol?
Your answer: 15 A
